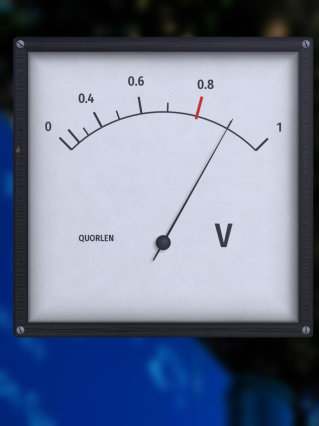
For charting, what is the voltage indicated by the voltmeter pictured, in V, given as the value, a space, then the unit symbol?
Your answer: 0.9 V
